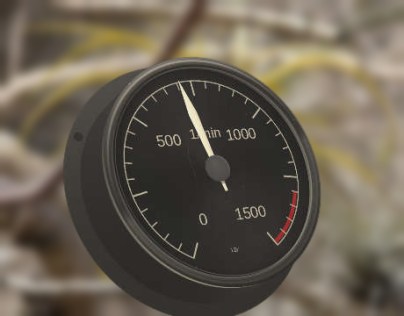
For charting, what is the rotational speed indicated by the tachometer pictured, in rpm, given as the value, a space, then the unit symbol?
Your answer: 700 rpm
